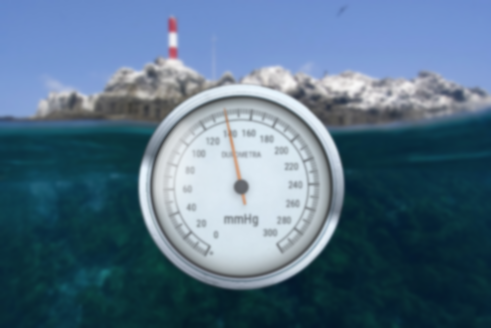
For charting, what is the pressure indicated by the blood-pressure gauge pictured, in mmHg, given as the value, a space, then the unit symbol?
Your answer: 140 mmHg
